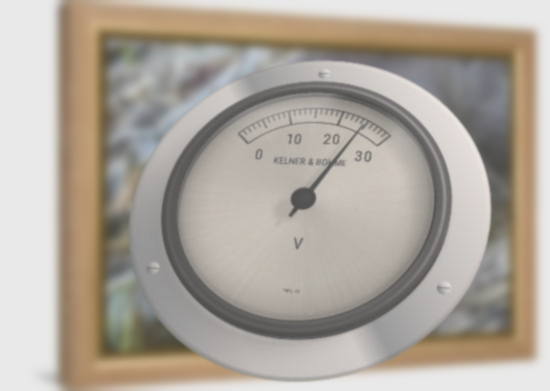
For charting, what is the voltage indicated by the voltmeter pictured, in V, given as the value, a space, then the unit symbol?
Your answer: 25 V
